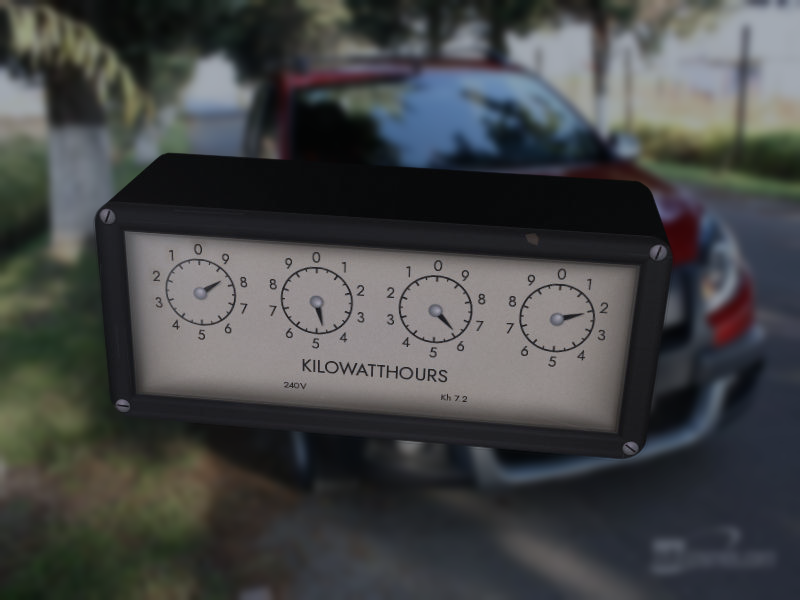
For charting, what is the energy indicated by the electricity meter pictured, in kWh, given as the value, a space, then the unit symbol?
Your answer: 8462 kWh
